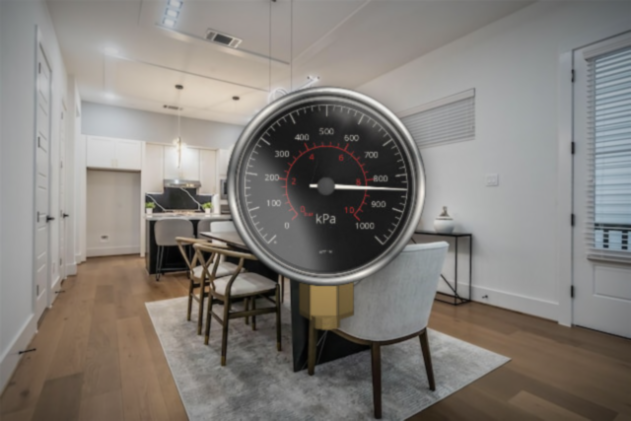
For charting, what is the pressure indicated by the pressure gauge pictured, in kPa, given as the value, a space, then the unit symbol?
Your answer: 840 kPa
